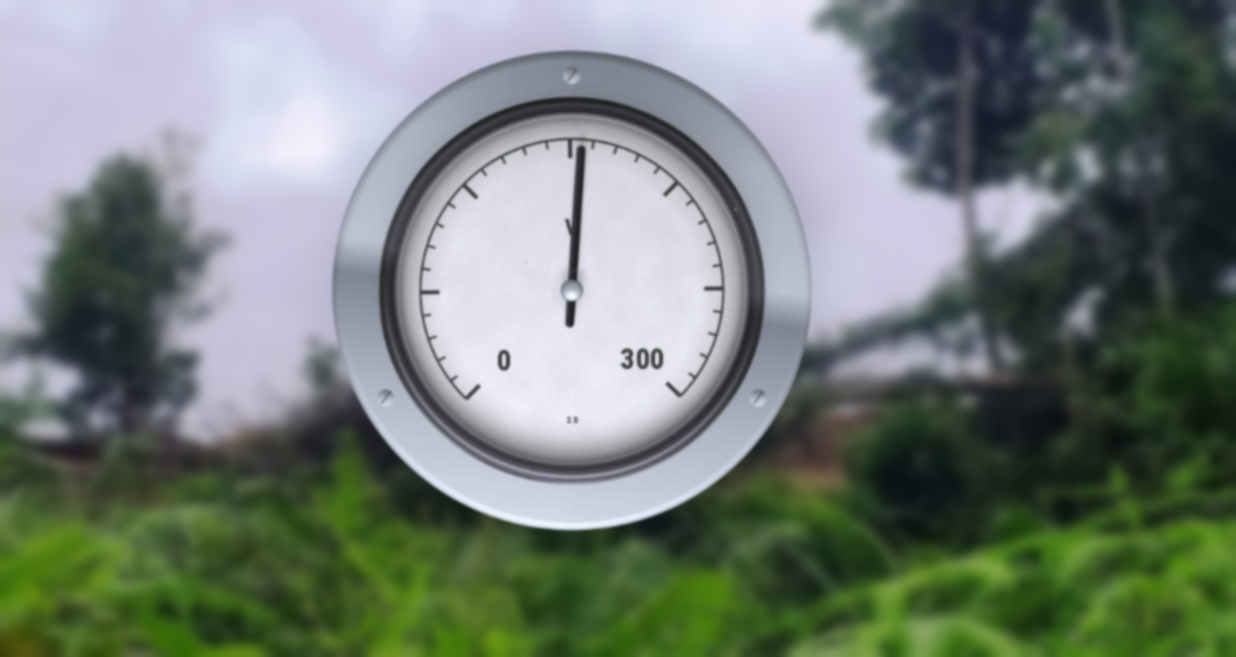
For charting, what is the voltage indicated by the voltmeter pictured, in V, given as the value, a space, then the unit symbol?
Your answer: 155 V
